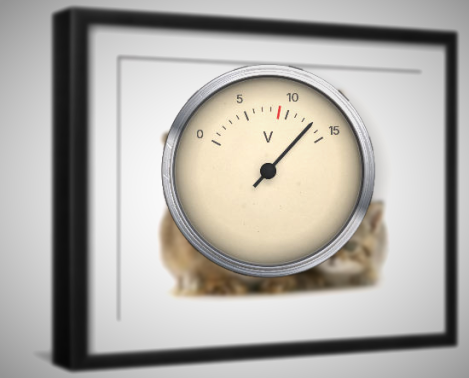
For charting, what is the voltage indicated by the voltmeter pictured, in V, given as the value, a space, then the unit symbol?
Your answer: 13 V
